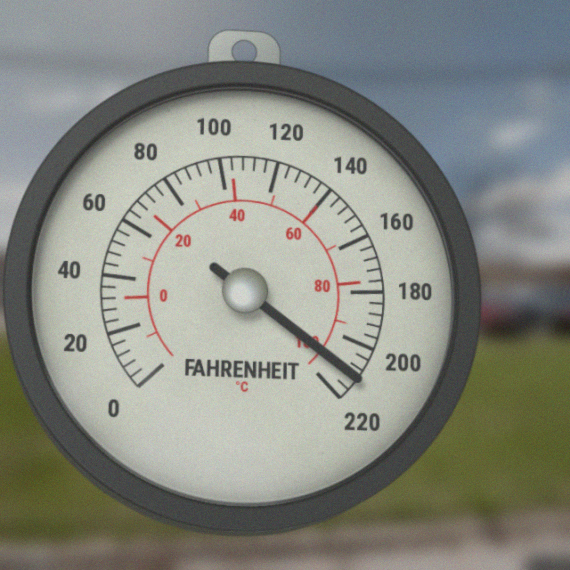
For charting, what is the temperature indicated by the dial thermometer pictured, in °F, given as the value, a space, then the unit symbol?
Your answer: 212 °F
